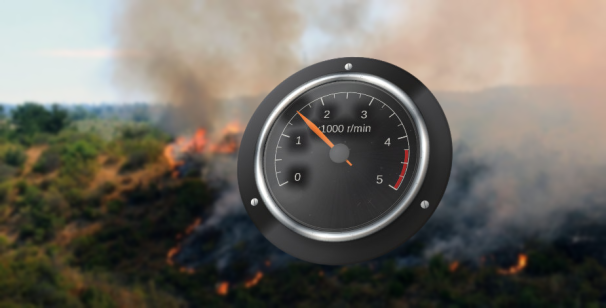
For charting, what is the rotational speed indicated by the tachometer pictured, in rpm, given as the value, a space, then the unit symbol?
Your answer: 1500 rpm
